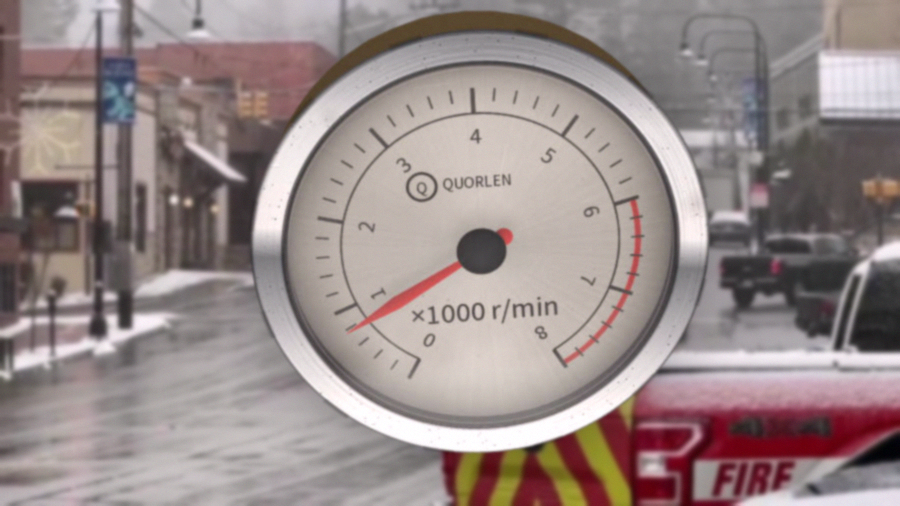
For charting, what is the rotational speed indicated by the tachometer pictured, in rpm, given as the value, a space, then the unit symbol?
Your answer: 800 rpm
